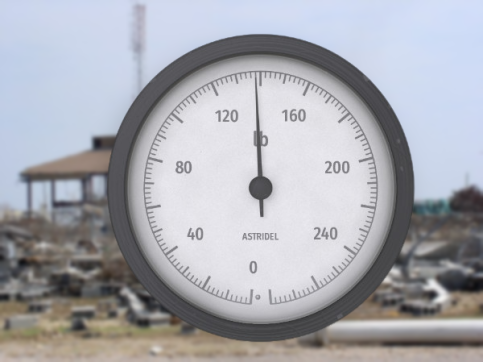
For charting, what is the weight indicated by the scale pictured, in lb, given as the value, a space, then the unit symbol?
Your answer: 138 lb
